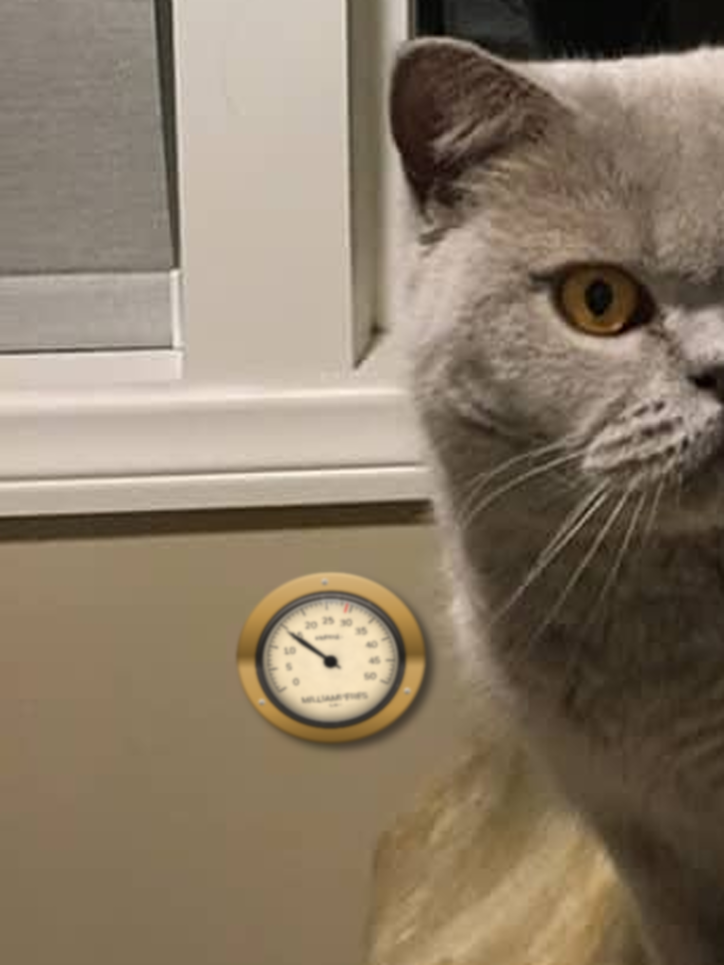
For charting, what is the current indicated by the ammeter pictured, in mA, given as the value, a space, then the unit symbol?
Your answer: 15 mA
